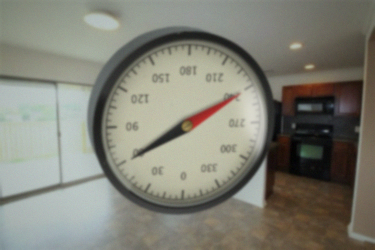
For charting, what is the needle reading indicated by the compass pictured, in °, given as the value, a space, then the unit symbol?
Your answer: 240 °
